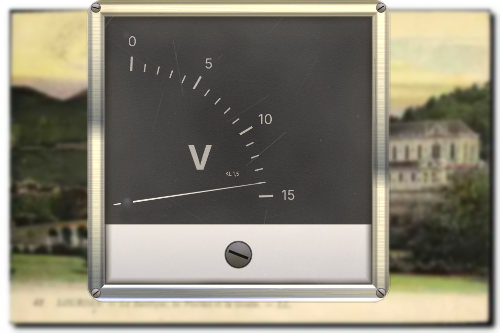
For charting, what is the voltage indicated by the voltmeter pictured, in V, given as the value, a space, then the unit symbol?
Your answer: 14 V
